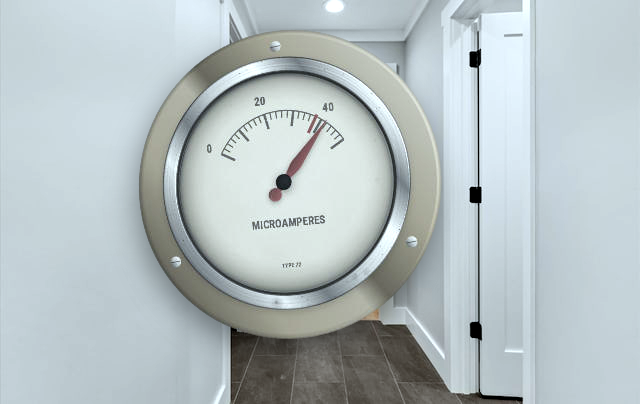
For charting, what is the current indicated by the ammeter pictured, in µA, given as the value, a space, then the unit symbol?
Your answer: 42 µA
